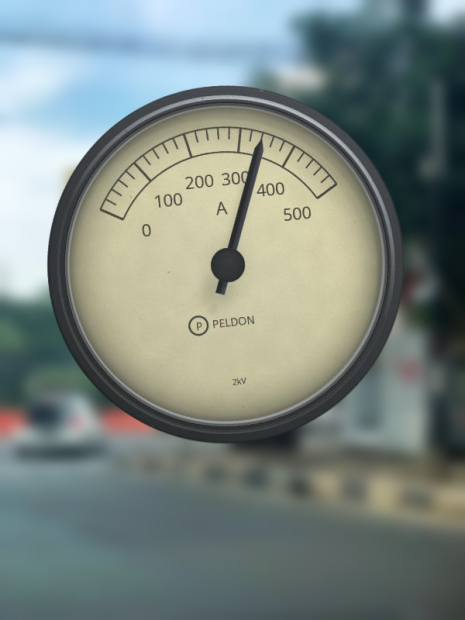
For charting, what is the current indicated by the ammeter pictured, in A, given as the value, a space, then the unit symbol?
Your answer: 340 A
